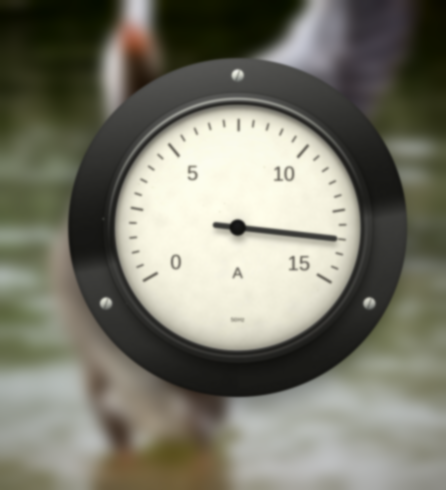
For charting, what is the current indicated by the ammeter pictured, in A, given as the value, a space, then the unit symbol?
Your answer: 13.5 A
